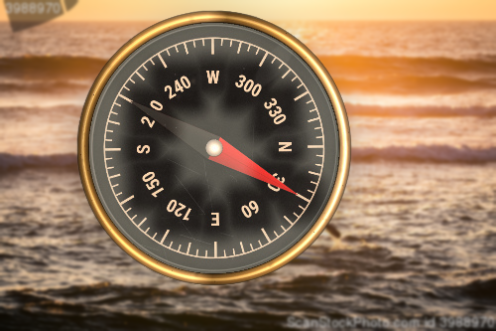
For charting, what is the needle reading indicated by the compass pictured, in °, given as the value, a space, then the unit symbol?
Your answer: 30 °
